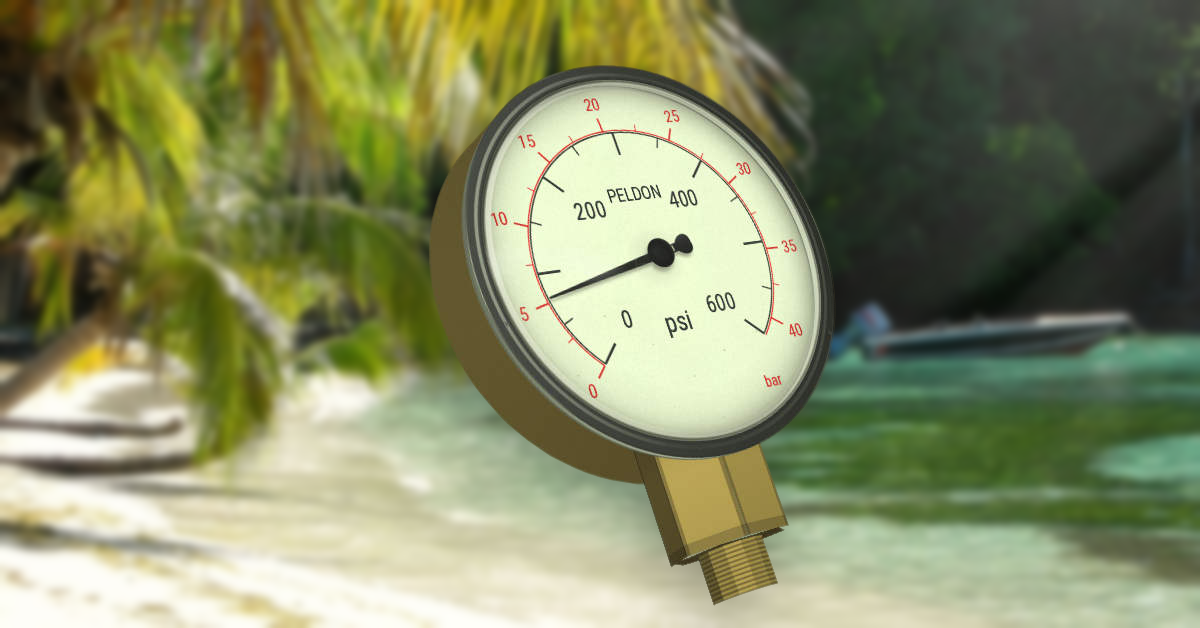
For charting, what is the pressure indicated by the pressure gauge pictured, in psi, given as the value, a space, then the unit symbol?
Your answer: 75 psi
